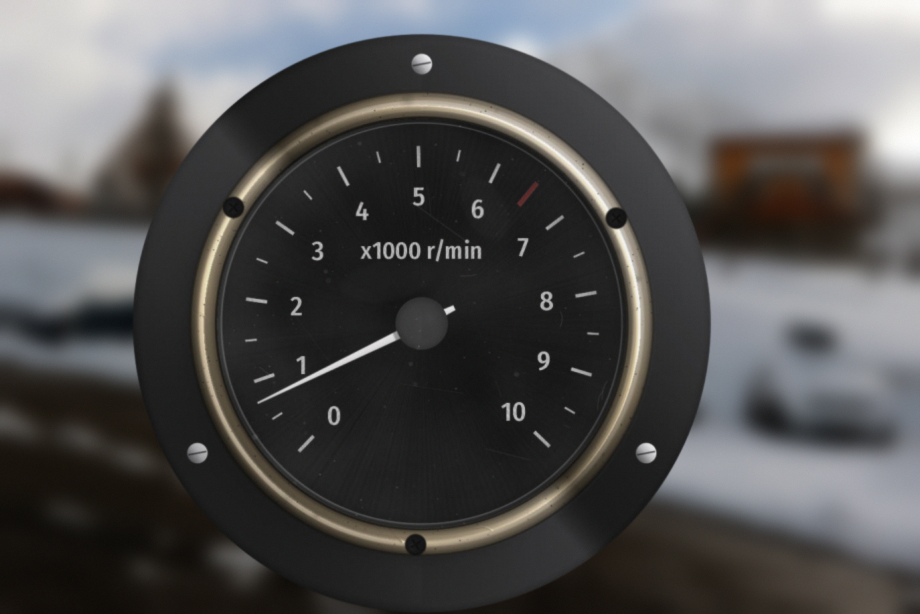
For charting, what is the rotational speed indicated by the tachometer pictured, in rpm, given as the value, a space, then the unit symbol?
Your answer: 750 rpm
